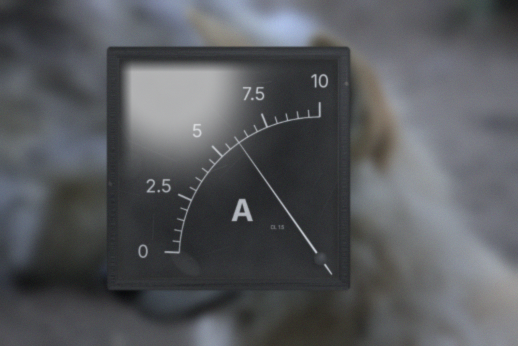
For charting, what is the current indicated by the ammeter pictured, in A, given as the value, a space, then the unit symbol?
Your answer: 6 A
